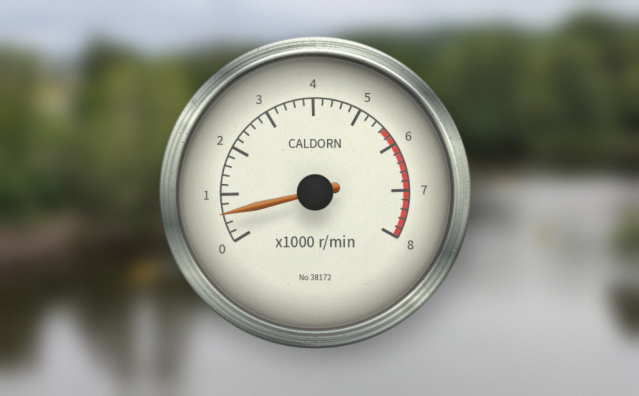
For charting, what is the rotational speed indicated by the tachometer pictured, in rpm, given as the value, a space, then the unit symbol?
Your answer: 600 rpm
